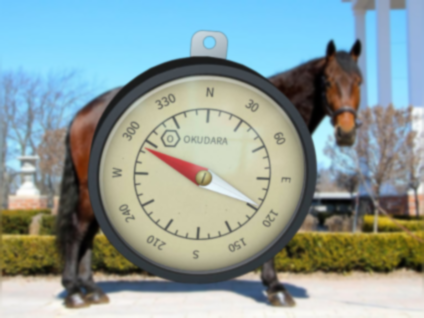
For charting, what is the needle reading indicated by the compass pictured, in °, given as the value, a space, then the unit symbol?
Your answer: 295 °
